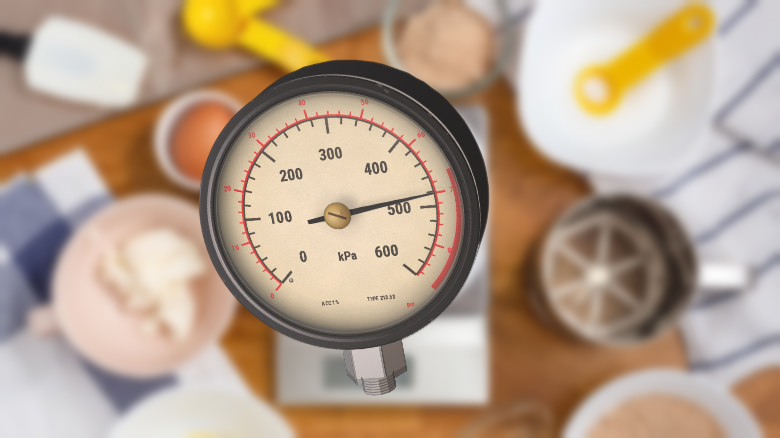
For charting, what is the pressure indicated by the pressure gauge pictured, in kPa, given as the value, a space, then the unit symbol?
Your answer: 480 kPa
